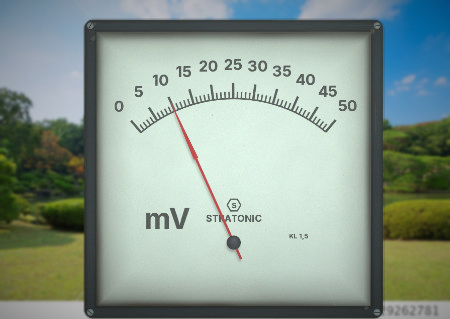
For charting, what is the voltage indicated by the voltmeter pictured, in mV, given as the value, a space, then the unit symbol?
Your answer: 10 mV
